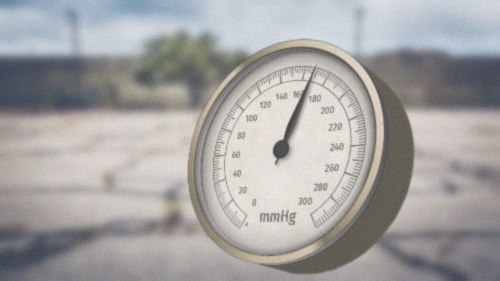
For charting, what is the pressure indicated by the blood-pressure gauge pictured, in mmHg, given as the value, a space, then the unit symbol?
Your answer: 170 mmHg
